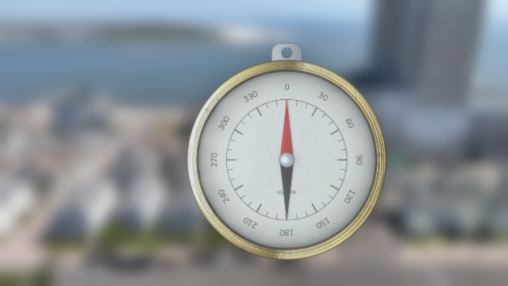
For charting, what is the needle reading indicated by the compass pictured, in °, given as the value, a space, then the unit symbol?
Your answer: 0 °
